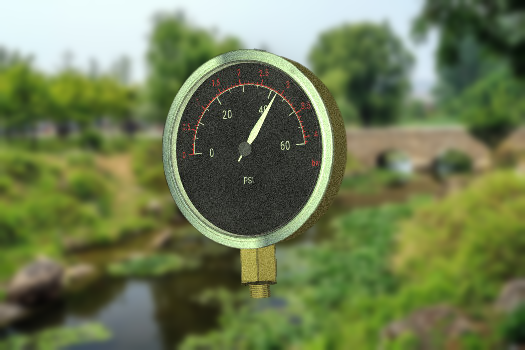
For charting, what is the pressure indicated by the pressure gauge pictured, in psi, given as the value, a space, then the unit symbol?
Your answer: 42.5 psi
